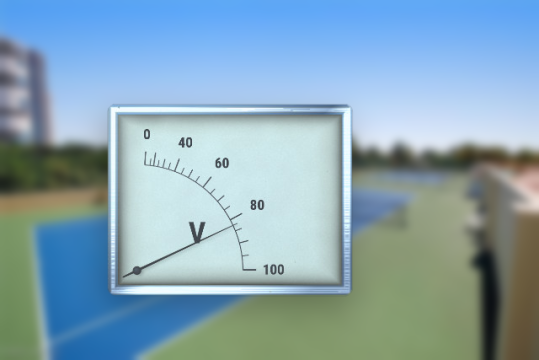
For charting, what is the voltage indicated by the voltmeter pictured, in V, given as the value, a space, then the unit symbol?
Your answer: 82.5 V
